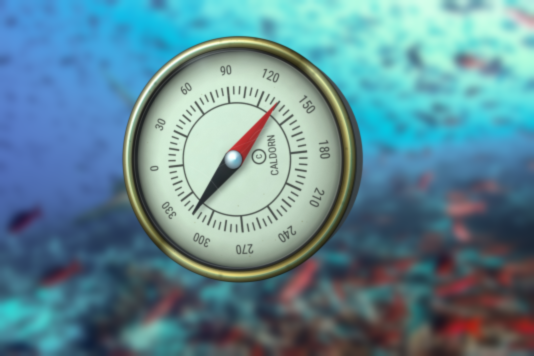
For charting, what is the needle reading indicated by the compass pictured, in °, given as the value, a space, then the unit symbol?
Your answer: 135 °
